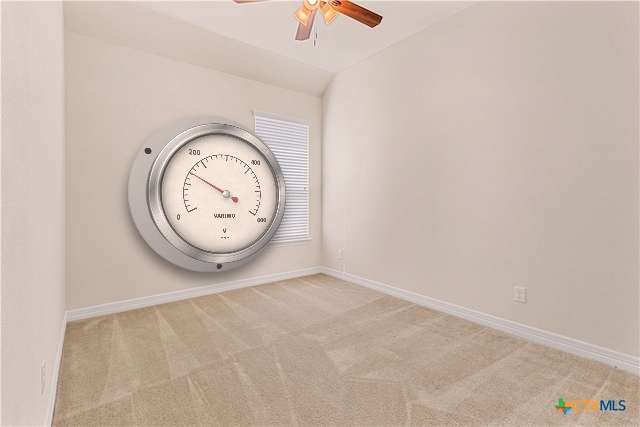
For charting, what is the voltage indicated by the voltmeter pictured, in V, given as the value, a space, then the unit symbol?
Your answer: 140 V
